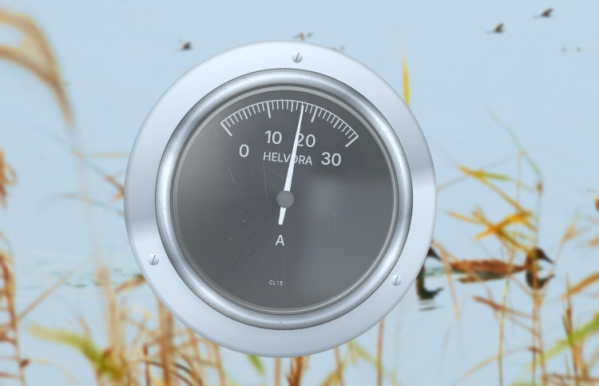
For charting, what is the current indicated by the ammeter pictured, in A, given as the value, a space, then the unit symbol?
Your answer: 17 A
